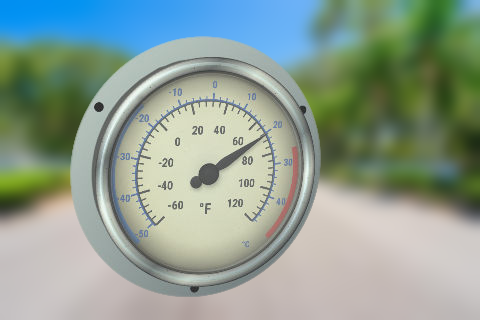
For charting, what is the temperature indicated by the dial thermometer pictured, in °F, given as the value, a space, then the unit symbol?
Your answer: 68 °F
